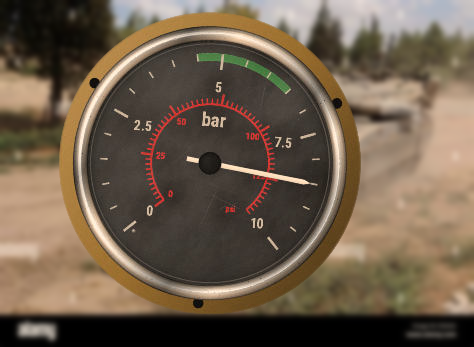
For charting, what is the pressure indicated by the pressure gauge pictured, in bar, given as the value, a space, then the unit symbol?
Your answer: 8.5 bar
